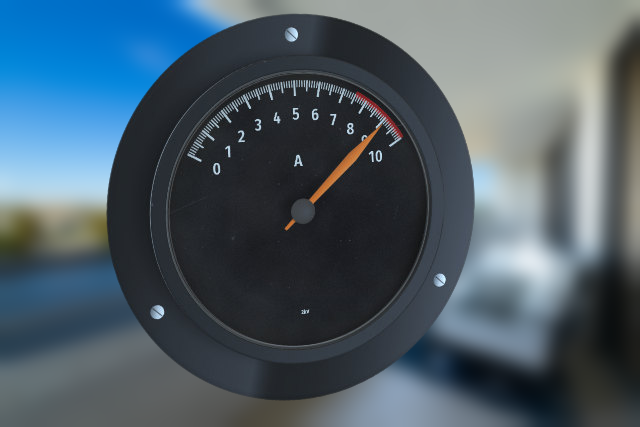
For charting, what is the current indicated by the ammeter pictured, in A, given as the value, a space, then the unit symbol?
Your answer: 9 A
